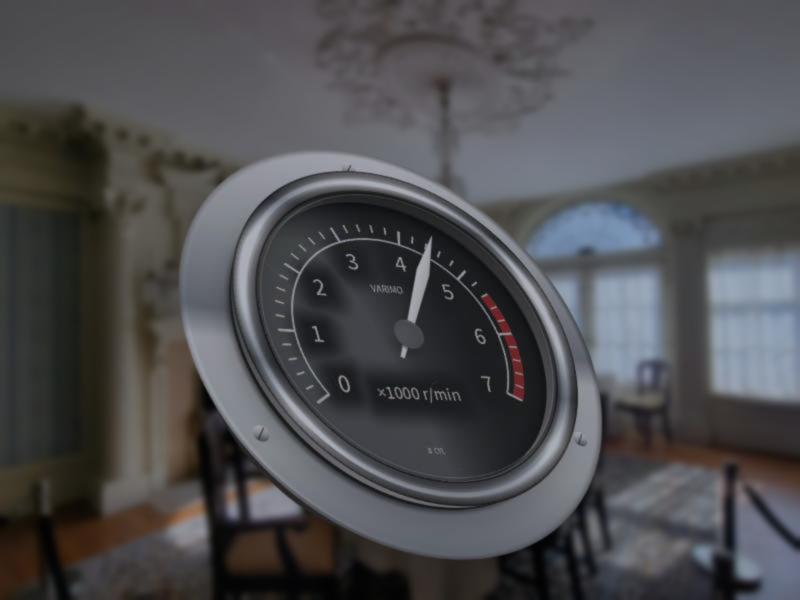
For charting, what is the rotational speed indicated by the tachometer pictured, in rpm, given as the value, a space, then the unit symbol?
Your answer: 4400 rpm
